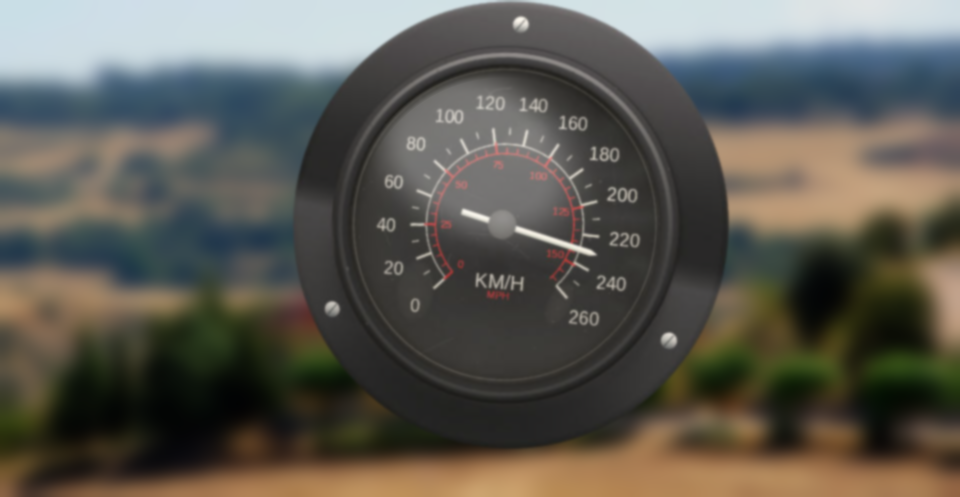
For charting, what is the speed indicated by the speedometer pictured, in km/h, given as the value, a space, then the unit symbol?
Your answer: 230 km/h
